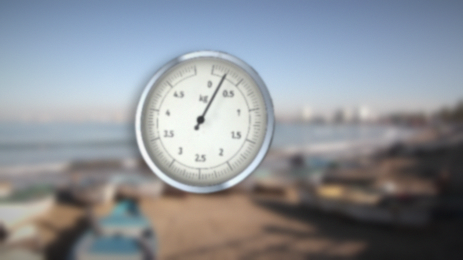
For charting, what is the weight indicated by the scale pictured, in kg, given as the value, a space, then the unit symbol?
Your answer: 0.25 kg
